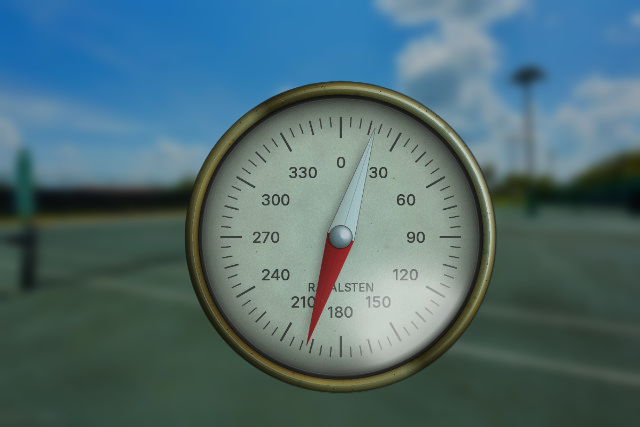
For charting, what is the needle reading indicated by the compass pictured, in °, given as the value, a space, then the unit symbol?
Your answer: 197.5 °
